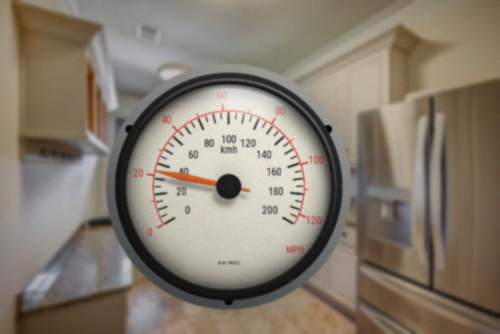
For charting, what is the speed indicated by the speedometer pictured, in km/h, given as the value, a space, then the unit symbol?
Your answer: 35 km/h
